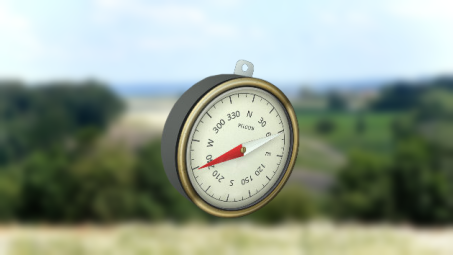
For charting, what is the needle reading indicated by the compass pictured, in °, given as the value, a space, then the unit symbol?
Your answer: 240 °
